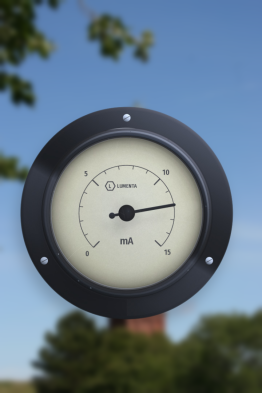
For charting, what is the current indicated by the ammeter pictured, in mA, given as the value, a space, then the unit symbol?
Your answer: 12 mA
